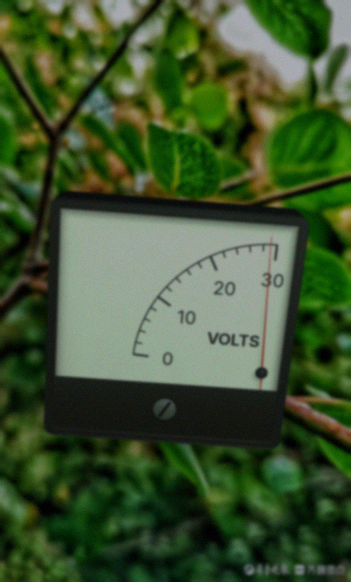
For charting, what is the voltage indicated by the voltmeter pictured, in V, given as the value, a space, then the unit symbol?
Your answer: 29 V
